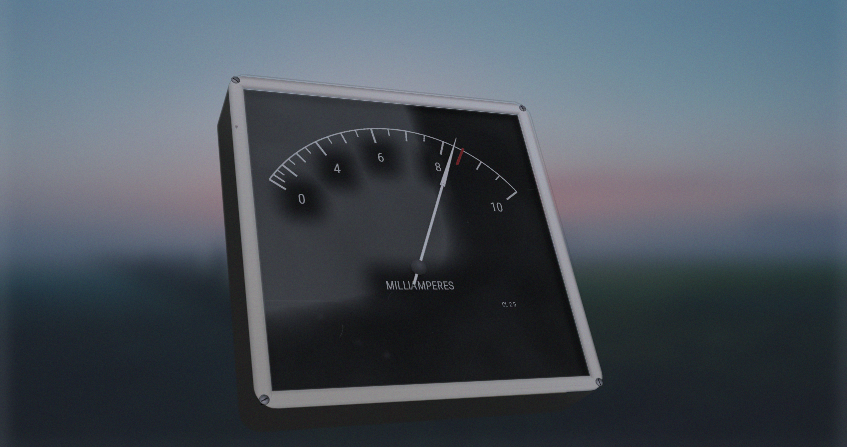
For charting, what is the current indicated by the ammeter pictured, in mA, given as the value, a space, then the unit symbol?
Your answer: 8.25 mA
